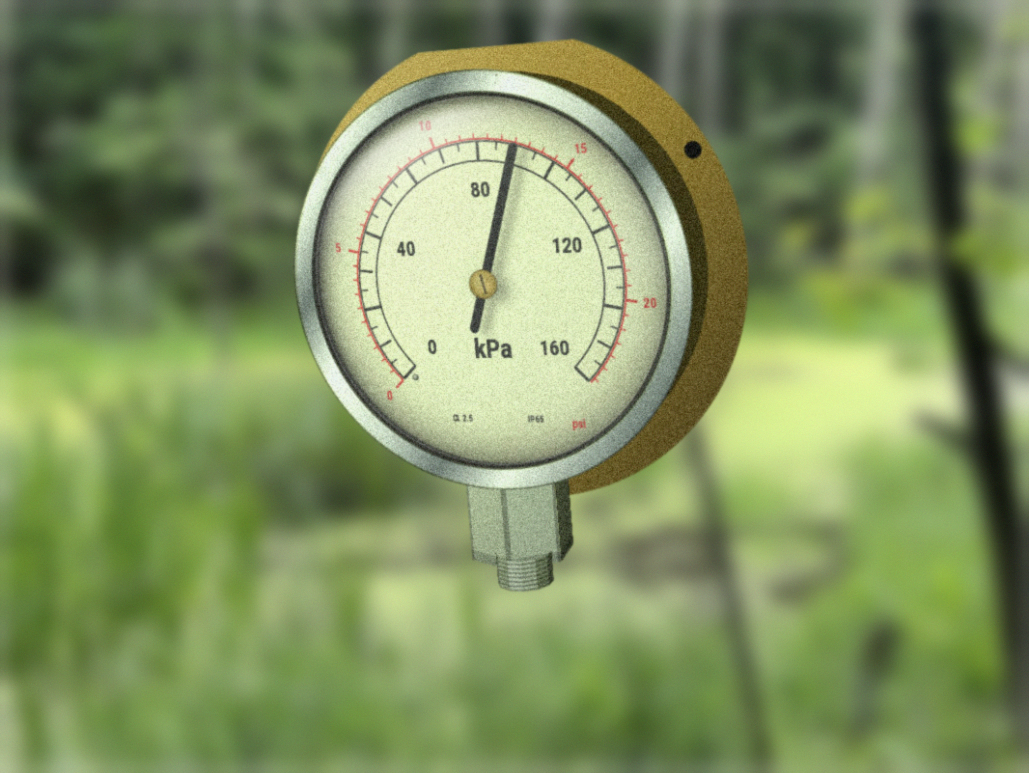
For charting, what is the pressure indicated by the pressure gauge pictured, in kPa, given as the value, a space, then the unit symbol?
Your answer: 90 kPa
